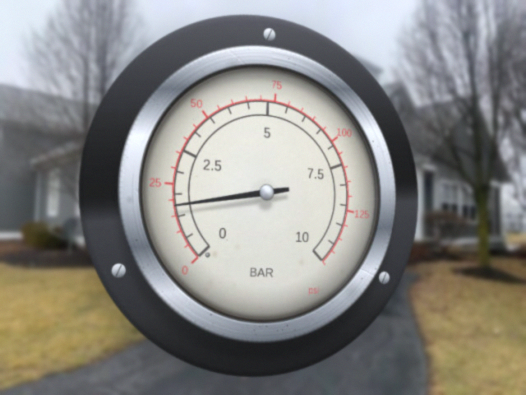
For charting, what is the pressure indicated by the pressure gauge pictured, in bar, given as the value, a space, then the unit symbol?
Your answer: 1.25 bar
